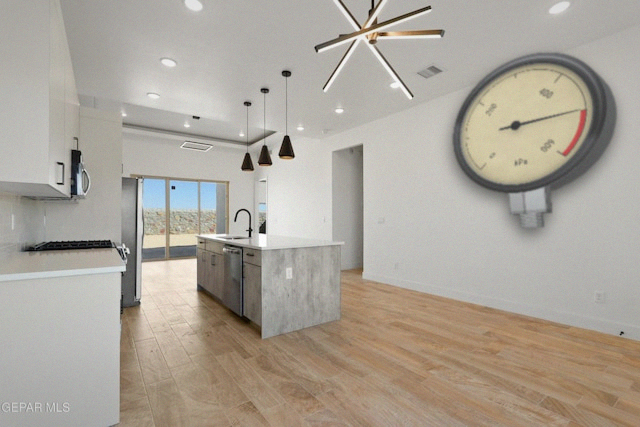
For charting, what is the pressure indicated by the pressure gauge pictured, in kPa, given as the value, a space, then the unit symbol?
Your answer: 500 kPa
